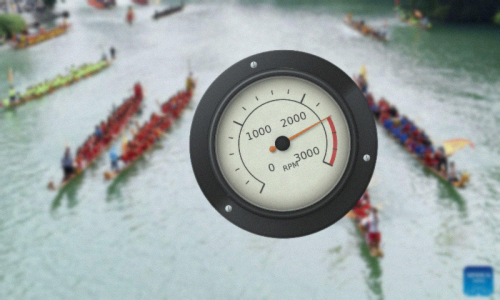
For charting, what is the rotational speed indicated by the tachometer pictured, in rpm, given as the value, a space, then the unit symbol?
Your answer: 2400 rpm
